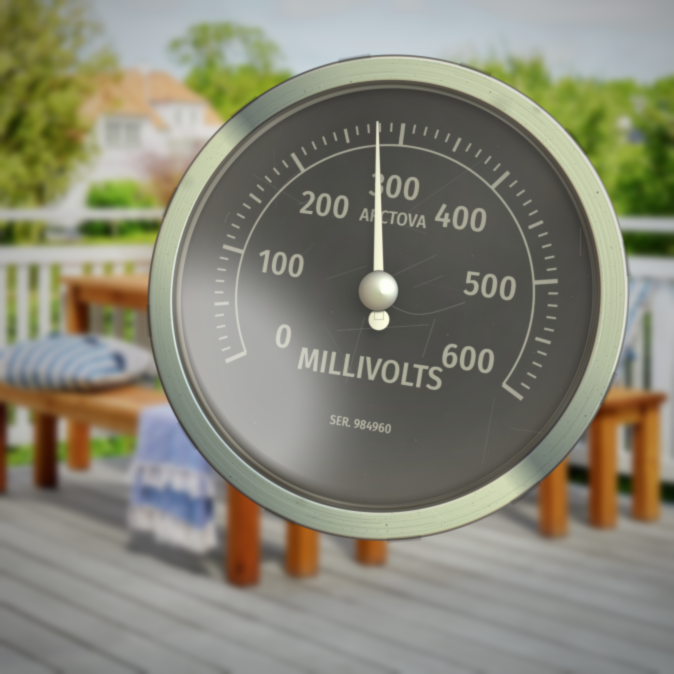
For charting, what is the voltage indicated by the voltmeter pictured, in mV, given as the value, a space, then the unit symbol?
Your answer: 280 mV
